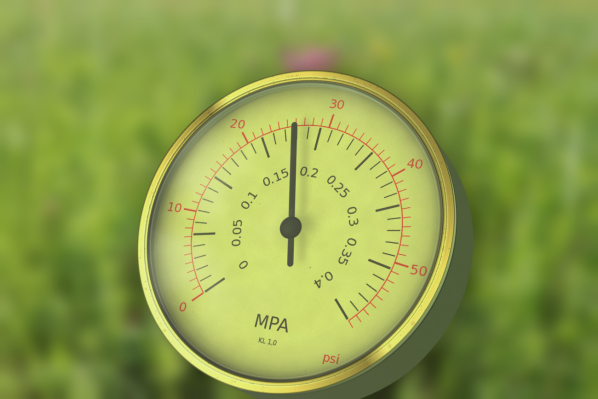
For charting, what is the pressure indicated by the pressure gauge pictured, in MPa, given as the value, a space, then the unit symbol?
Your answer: 0.18 MPa
